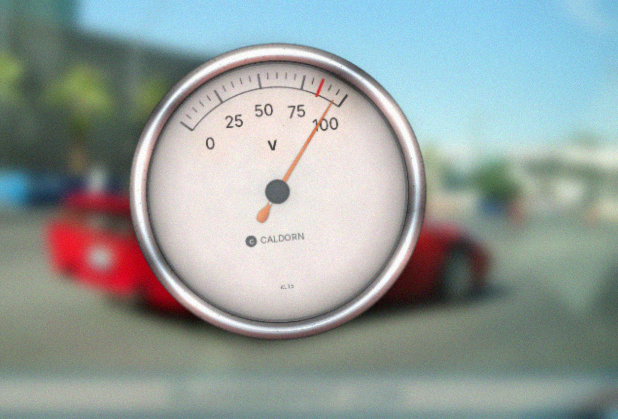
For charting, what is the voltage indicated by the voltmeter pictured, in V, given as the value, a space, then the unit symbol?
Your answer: 95 V
